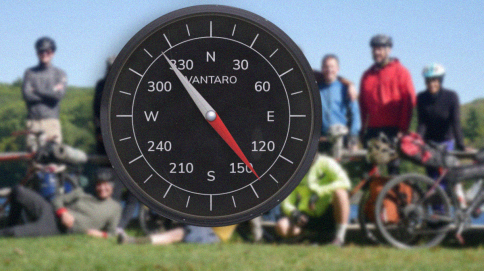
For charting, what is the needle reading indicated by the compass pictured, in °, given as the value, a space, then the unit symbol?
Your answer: 142.5 °
